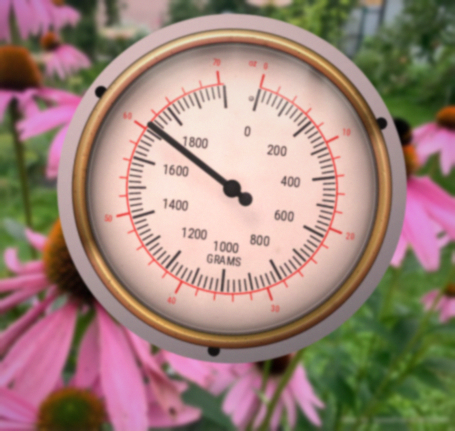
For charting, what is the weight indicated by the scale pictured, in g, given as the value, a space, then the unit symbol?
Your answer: 1720 g
